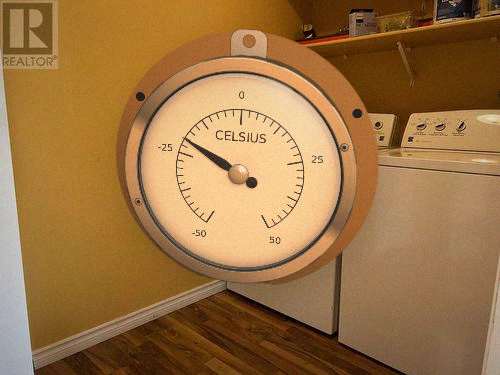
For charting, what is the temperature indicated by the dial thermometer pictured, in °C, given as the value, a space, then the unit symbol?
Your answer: -20 °C
